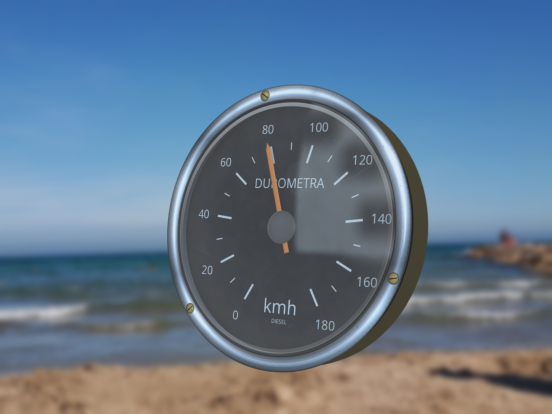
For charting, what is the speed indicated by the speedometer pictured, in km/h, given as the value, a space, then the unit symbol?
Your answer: 80 km/h
